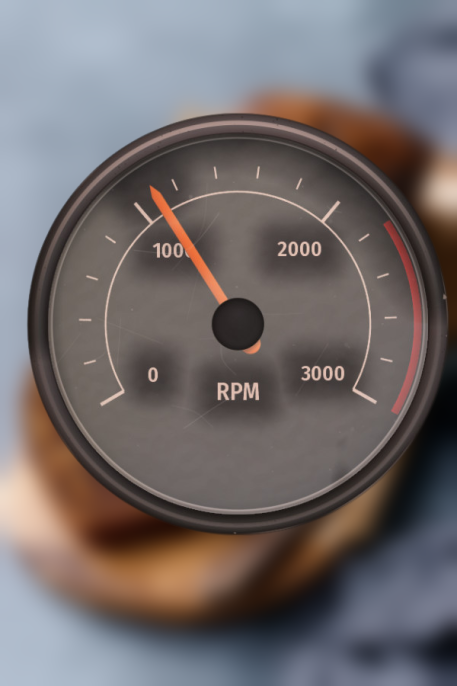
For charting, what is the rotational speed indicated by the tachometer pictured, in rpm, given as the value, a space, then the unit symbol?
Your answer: 1100 rpm
